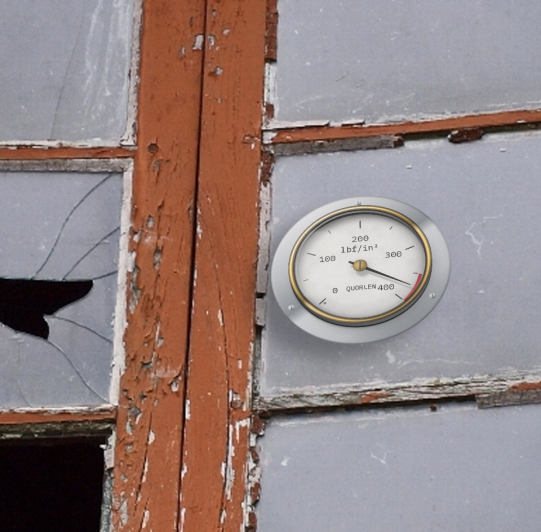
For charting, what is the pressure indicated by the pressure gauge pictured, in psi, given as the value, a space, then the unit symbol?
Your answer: 375 psi
